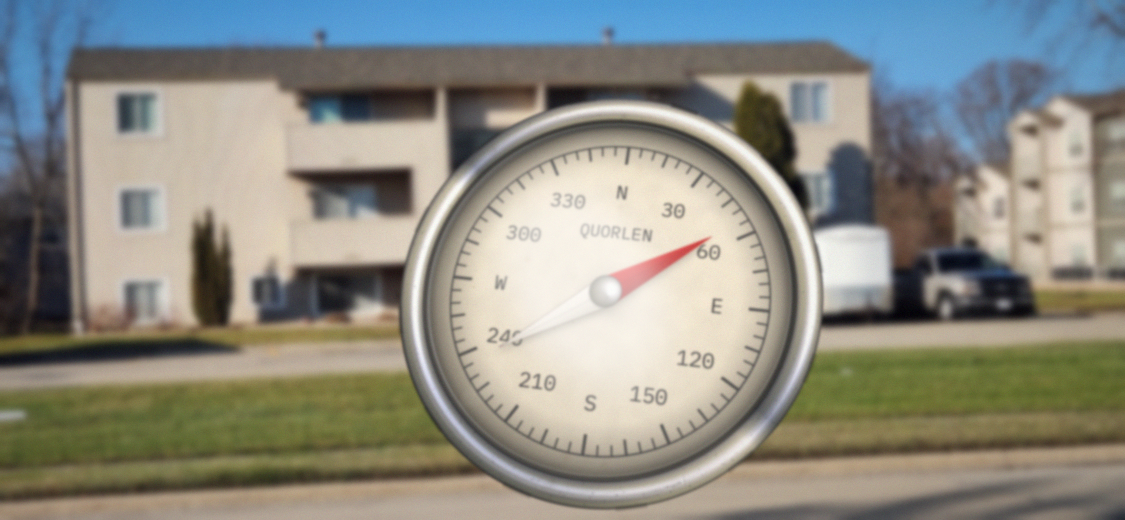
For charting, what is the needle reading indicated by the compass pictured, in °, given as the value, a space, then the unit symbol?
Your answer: 55 °
